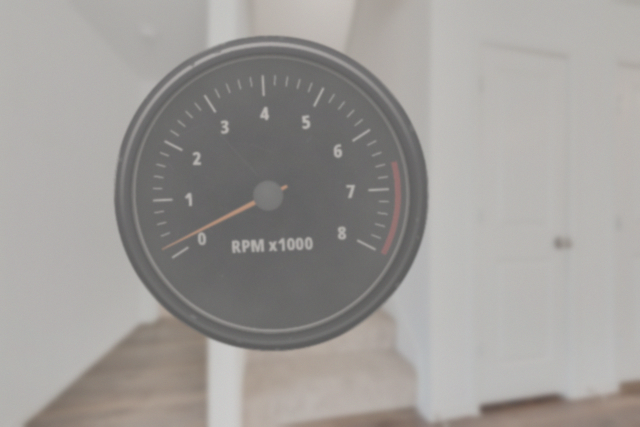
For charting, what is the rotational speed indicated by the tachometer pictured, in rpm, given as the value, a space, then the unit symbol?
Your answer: 200 rpm
